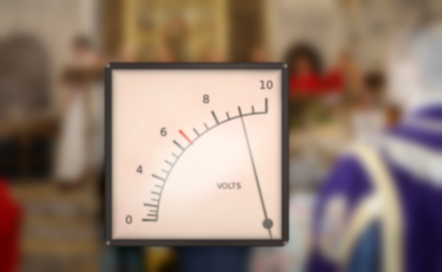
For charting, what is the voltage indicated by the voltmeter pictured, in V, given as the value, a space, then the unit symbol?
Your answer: 9 V
